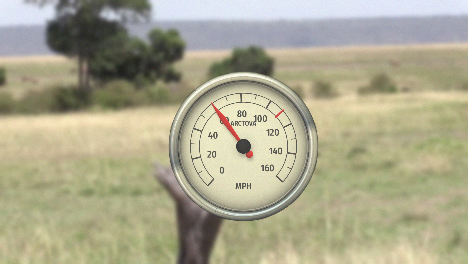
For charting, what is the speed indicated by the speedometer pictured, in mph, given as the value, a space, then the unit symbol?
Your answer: 60 mph
